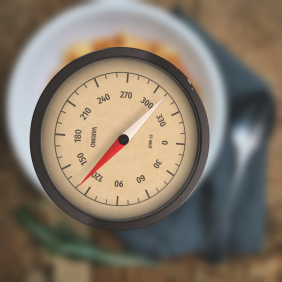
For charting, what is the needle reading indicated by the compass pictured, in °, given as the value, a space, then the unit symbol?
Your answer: 130 °
